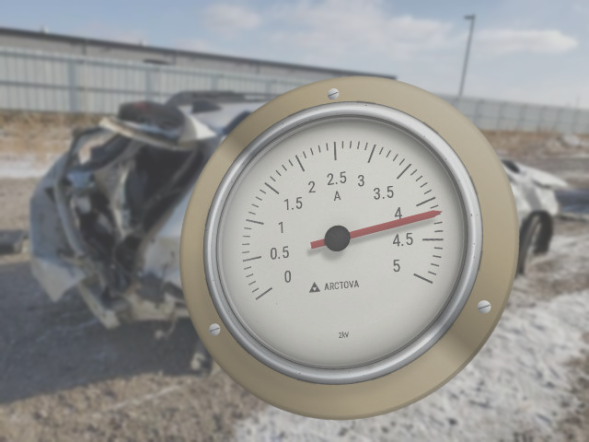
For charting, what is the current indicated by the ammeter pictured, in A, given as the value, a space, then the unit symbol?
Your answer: 4.2 A
